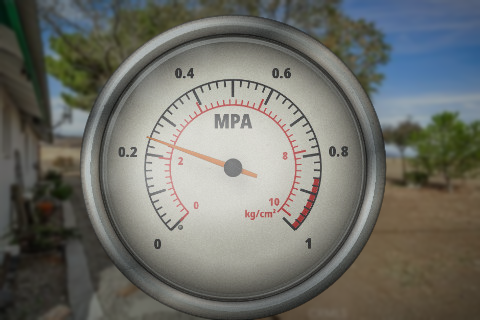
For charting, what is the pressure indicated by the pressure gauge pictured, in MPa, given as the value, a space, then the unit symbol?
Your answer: 0.24 MPa
